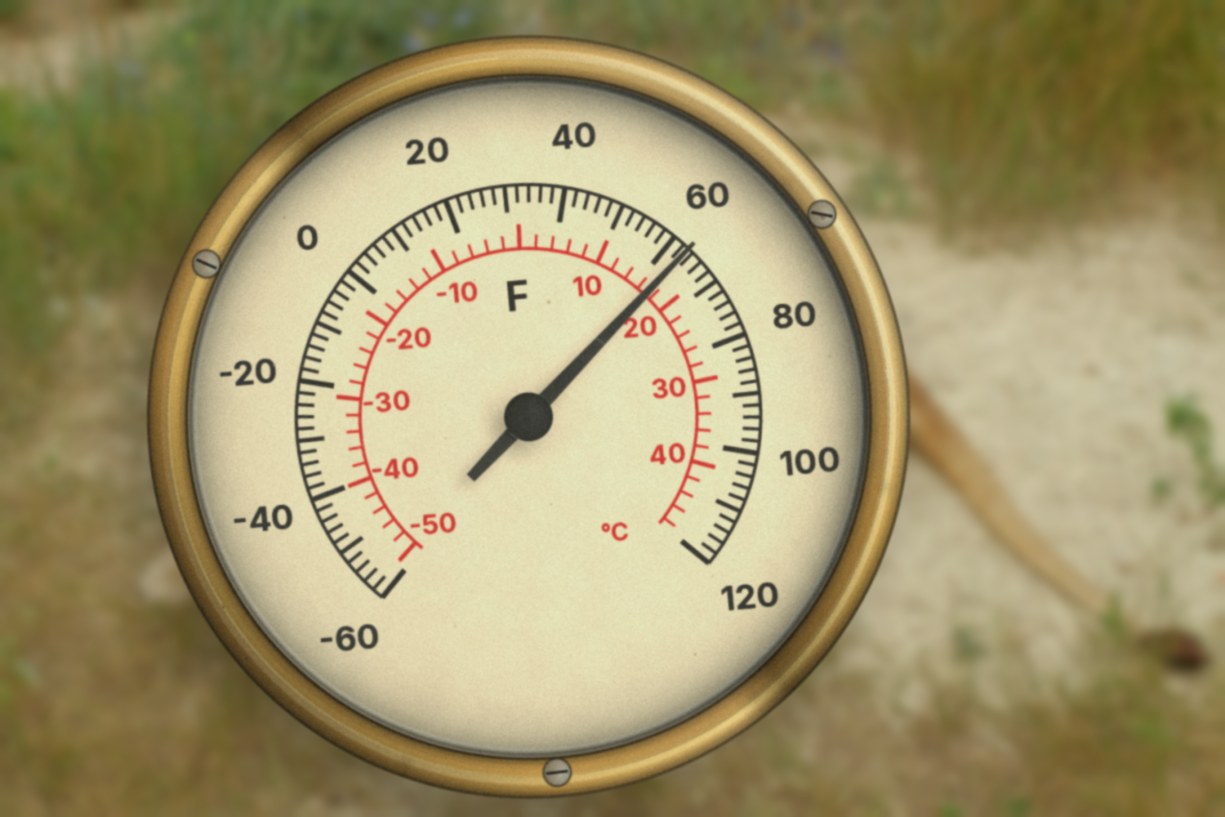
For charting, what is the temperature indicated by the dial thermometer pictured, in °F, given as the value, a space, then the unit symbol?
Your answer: 63 °F
